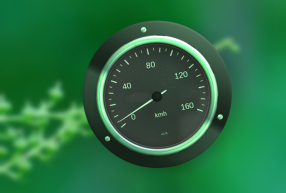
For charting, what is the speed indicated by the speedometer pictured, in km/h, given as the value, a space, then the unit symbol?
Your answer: 5 km/h
